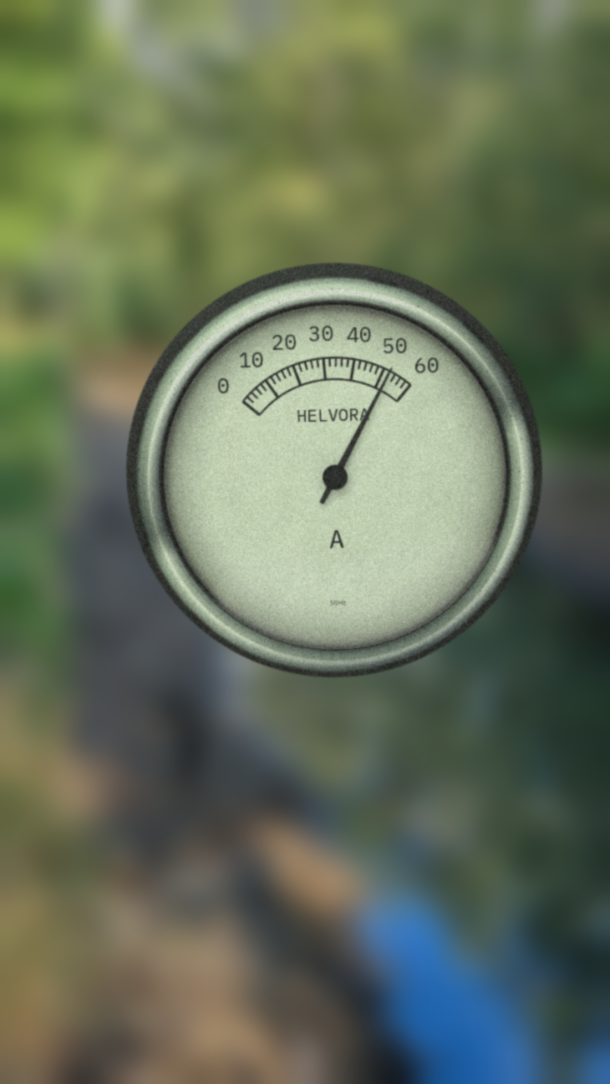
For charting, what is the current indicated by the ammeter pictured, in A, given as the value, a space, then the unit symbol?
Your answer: 52 A
